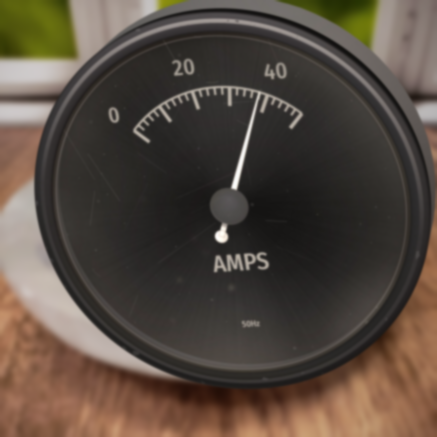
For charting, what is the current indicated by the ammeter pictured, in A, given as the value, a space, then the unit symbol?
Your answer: 38 A
